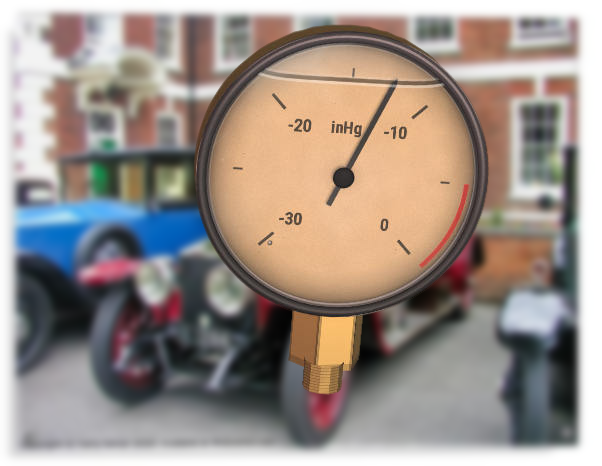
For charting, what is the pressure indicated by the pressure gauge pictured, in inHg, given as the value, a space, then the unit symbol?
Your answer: -12.5 inHg
